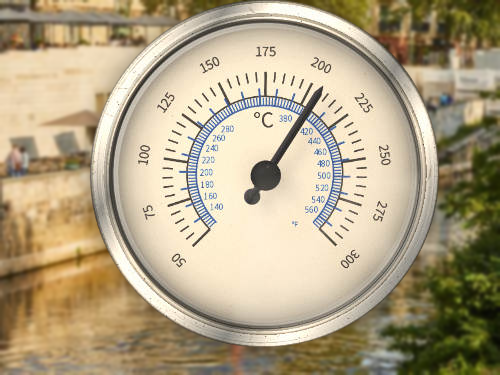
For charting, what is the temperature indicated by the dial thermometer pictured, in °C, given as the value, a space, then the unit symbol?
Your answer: 205 °C
